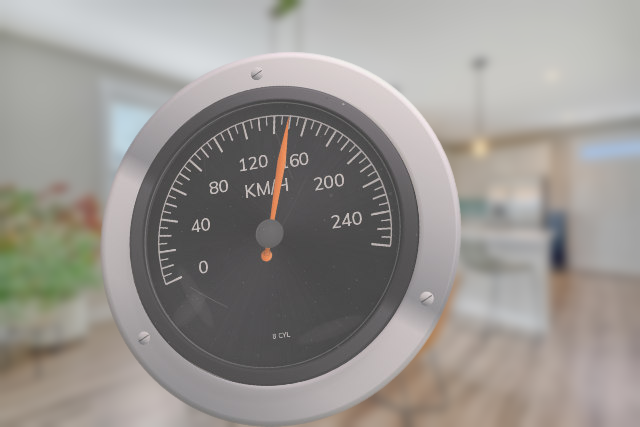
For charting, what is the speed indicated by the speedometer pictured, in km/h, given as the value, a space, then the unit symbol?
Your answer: 150 km/h
